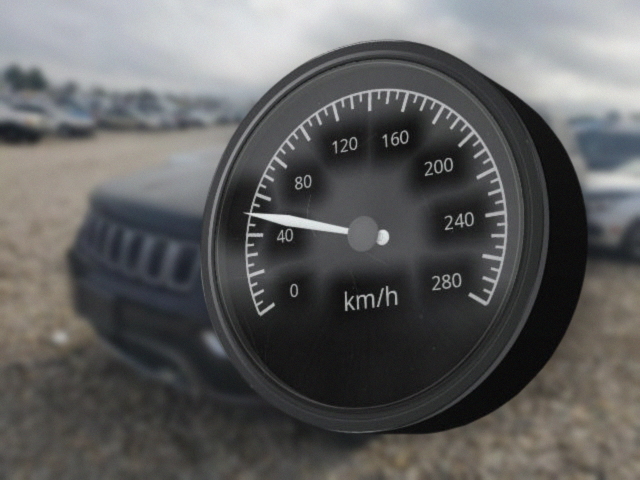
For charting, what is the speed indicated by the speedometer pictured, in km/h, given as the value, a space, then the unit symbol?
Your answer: 50 km/h
